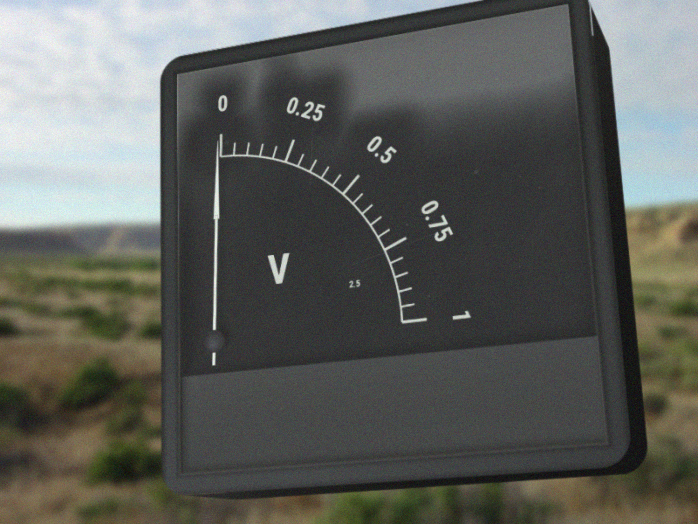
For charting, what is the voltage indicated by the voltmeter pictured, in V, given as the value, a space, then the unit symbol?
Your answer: 0 V
